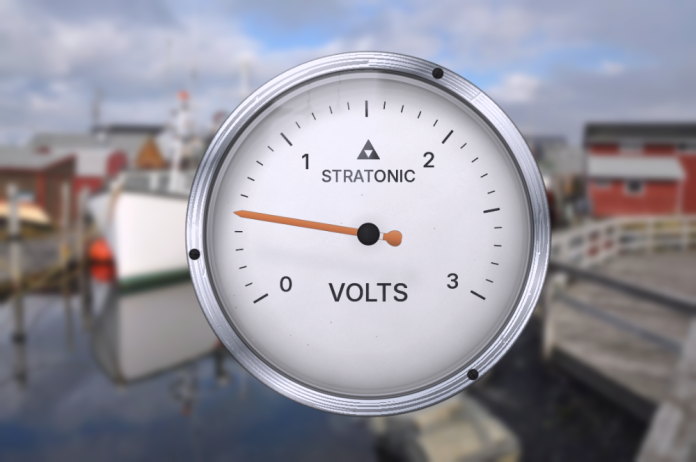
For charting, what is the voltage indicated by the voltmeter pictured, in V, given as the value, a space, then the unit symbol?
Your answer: 0.5 V
